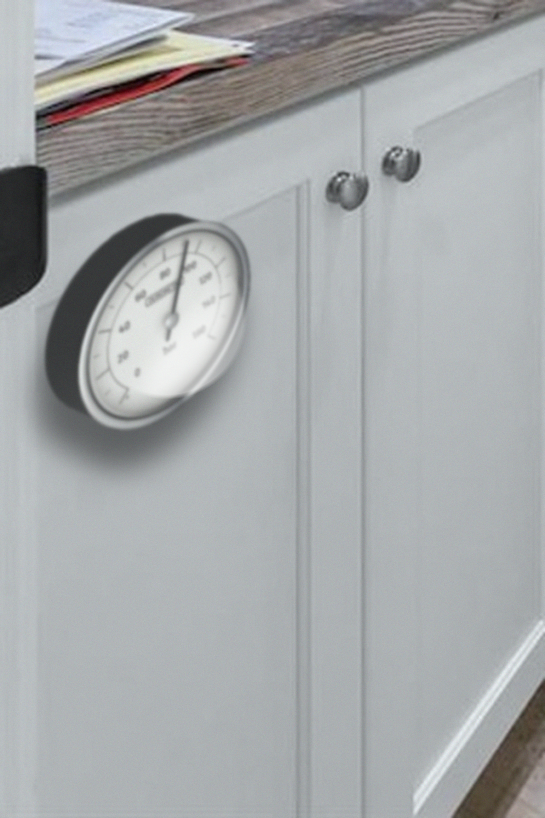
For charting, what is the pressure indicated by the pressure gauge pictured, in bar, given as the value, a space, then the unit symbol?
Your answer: 90 bar
